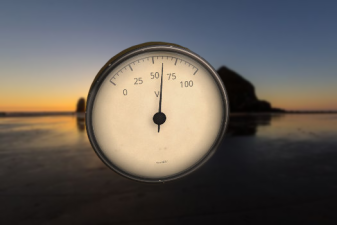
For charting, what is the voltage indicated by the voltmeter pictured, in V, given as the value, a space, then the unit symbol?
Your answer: 60 V
